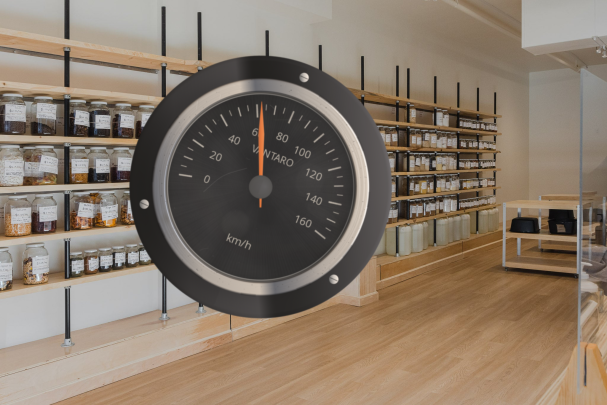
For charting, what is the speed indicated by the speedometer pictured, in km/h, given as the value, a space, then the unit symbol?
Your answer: 62.5 km/h
